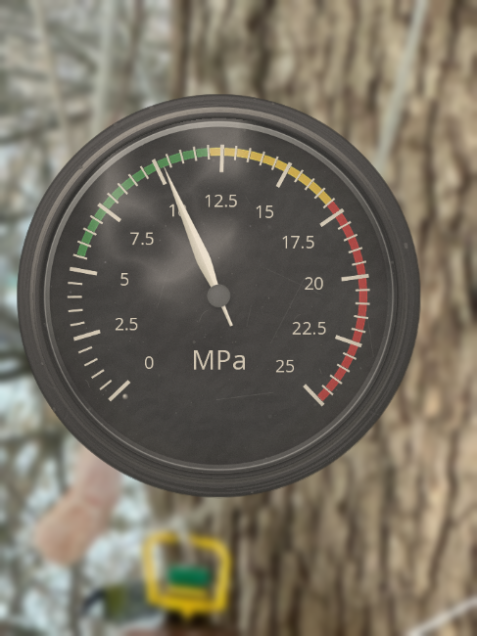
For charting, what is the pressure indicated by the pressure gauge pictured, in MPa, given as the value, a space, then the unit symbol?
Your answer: 10.25 MPa
